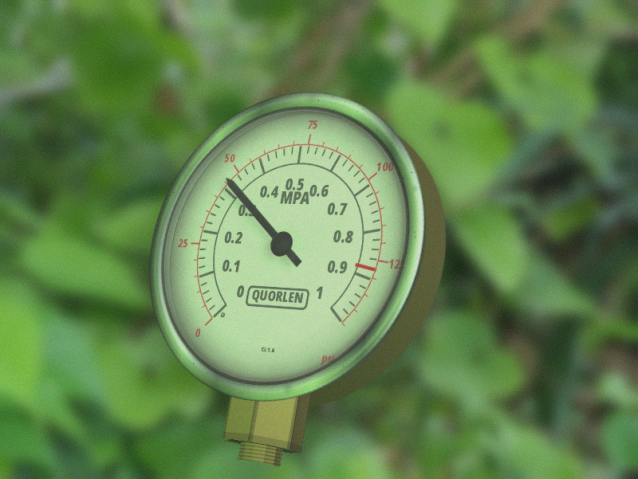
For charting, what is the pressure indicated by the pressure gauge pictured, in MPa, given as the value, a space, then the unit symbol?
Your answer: 0.32 MPa
